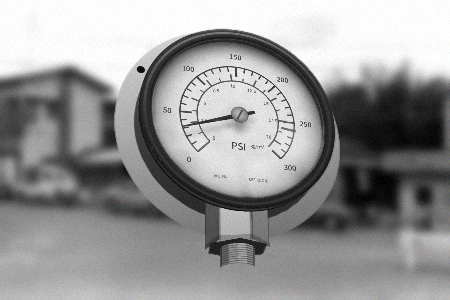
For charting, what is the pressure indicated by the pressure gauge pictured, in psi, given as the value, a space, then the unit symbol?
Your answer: 30 psi
